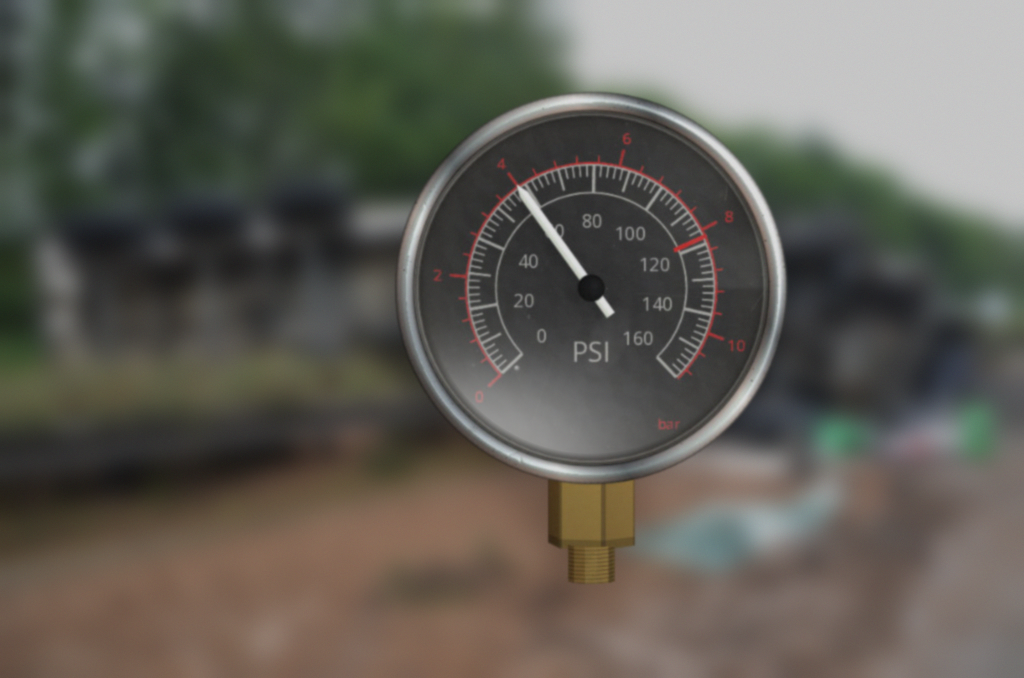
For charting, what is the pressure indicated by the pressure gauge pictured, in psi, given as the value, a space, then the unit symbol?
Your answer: 58 psi
